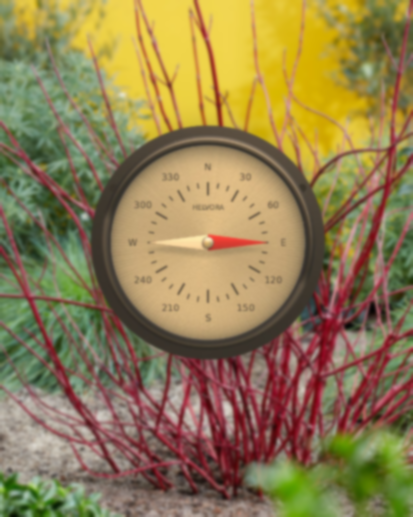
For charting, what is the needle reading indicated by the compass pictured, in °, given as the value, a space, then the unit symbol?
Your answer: 90 °
